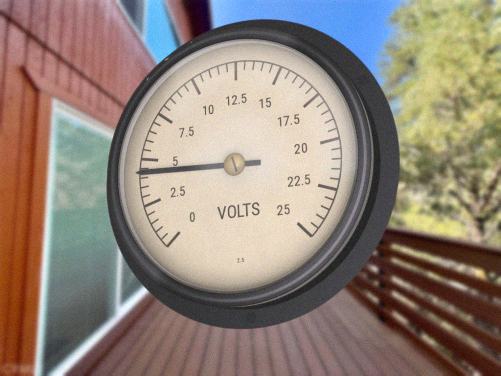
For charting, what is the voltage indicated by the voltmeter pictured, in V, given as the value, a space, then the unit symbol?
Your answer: 4.25 V
